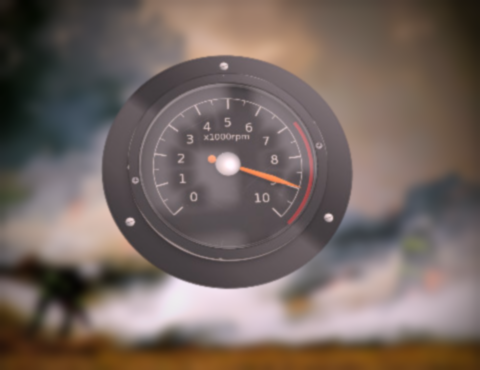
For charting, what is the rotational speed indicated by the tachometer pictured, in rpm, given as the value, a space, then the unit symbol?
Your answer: 9000 rpm
